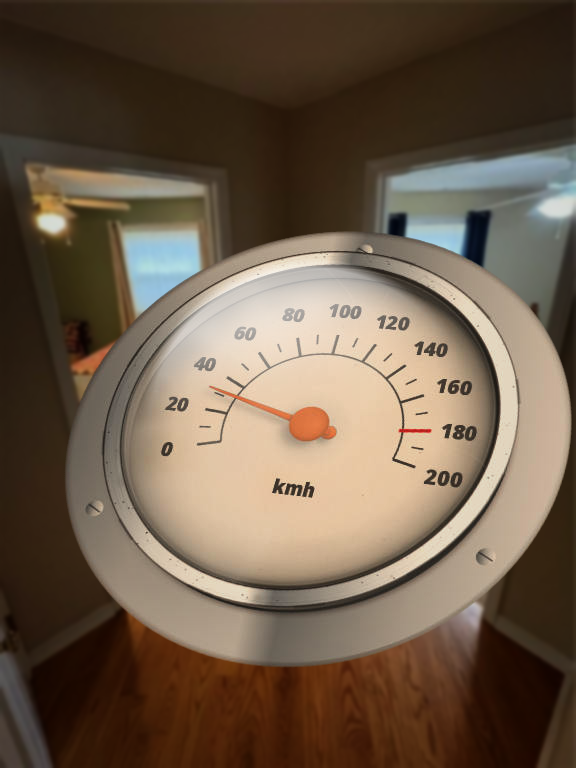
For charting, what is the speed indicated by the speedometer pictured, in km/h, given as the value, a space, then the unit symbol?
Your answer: 30 km/h
